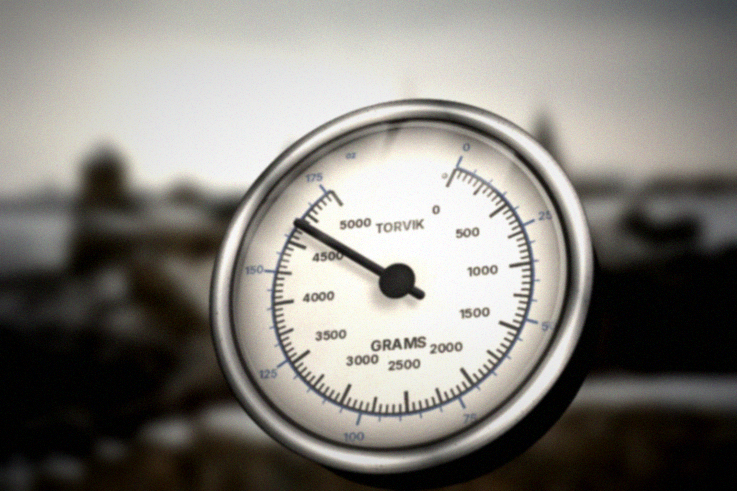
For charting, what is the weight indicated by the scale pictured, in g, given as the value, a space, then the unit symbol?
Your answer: 4650 g
